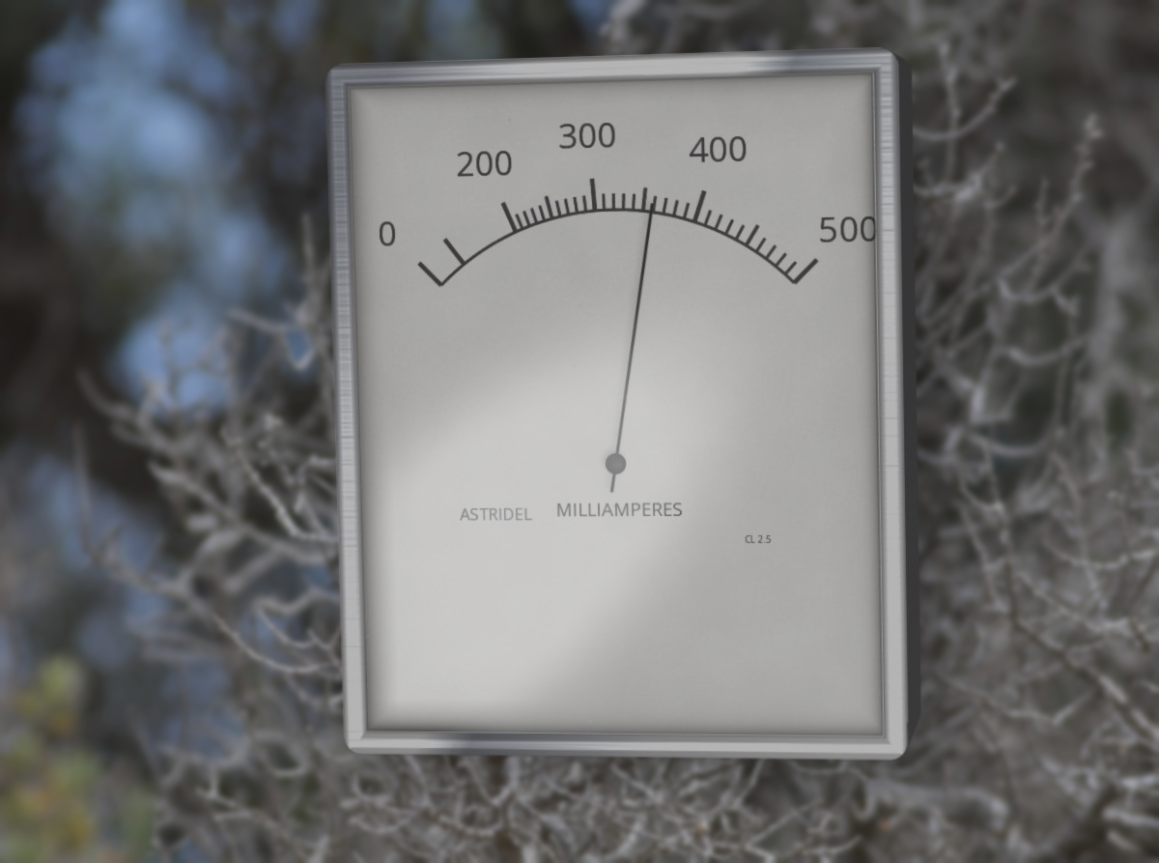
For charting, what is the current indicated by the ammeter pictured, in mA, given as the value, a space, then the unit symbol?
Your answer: 360 mA
